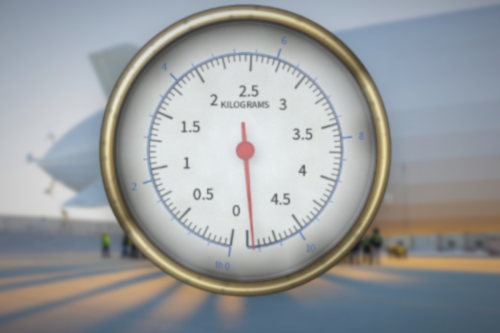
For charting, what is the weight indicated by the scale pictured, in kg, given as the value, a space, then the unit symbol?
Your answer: 4.95 kg
